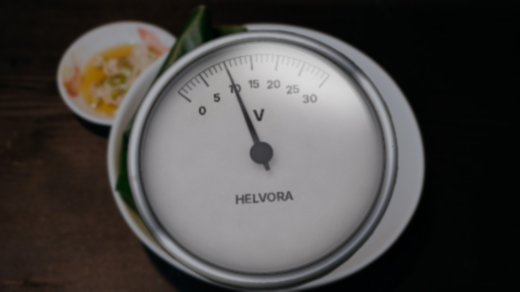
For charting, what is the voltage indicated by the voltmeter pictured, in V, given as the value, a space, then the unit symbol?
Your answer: 10 V
